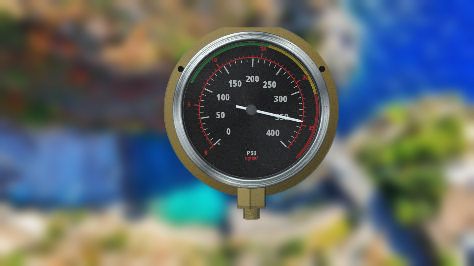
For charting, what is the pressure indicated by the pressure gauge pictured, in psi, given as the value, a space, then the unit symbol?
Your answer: 350 psi
